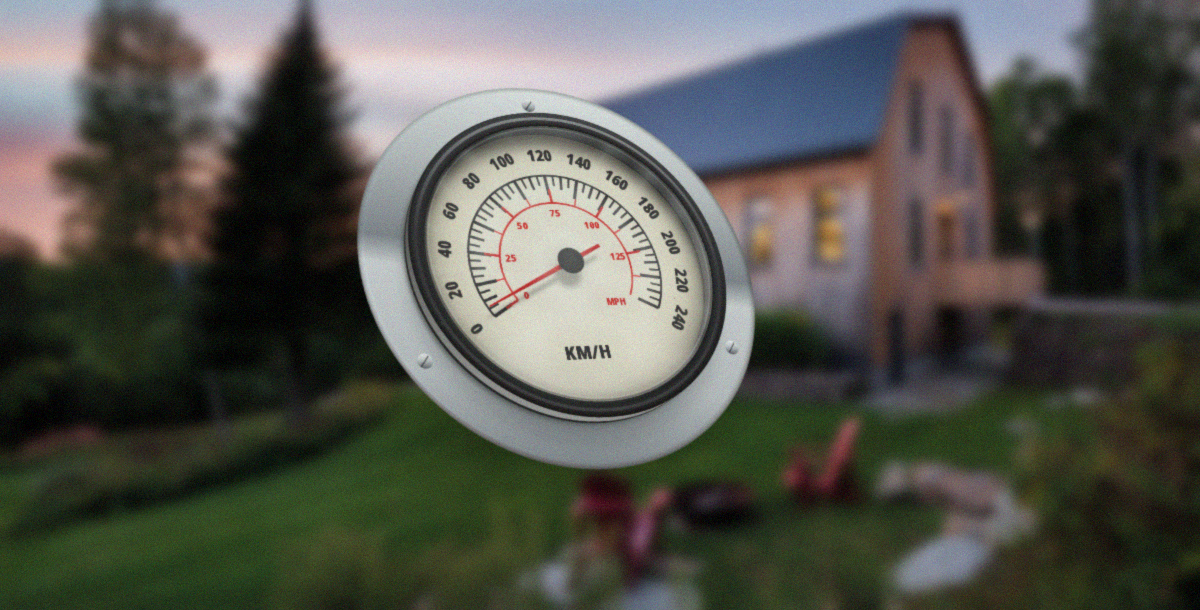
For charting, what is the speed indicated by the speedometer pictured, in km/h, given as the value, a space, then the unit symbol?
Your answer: 5 km/h
